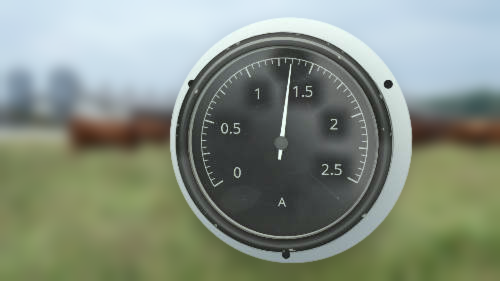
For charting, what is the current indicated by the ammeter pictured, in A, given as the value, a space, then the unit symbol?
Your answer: 1.35 A
